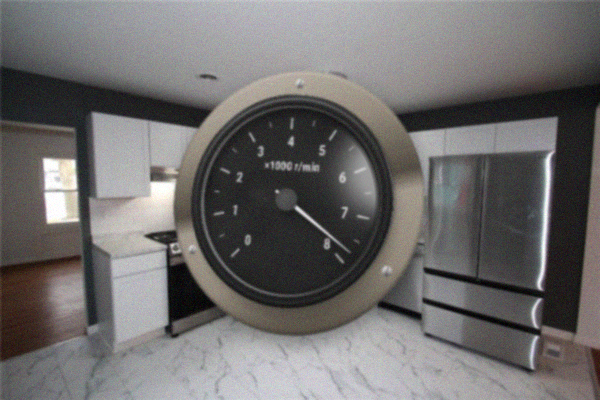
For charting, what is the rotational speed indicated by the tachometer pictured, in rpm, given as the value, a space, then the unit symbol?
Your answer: 7750 rpm
